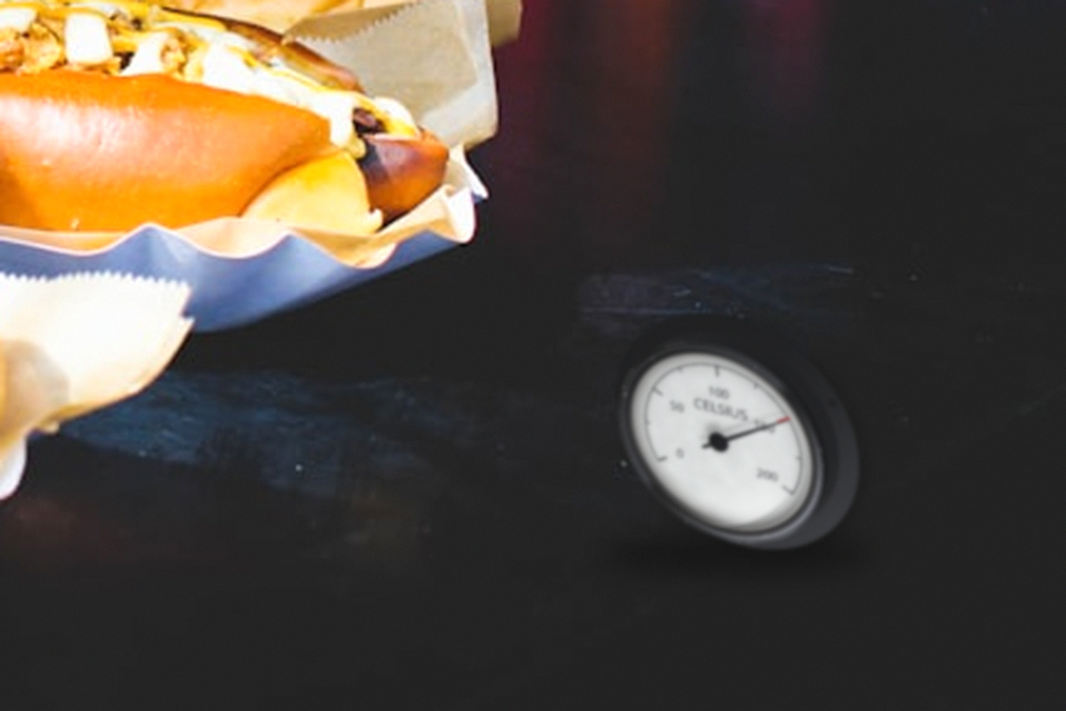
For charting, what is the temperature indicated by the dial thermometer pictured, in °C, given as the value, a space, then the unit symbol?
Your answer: 150 °C
